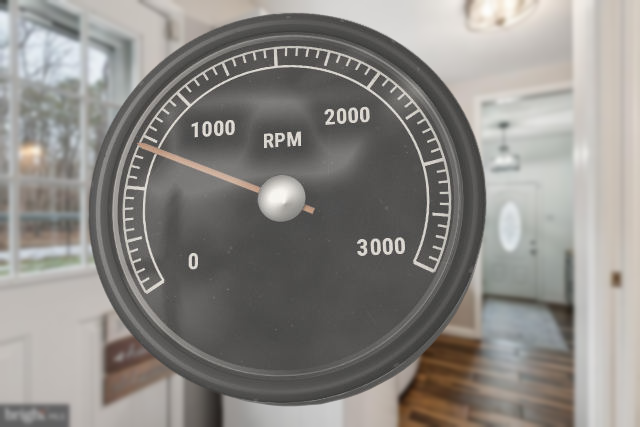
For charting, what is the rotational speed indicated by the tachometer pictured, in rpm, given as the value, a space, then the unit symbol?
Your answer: 700 rpm
